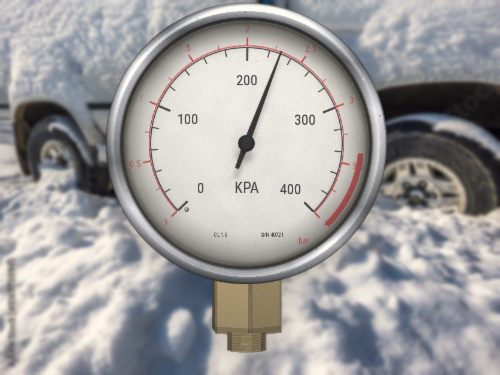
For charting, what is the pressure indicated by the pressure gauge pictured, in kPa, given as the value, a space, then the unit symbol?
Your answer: 230 kPa
